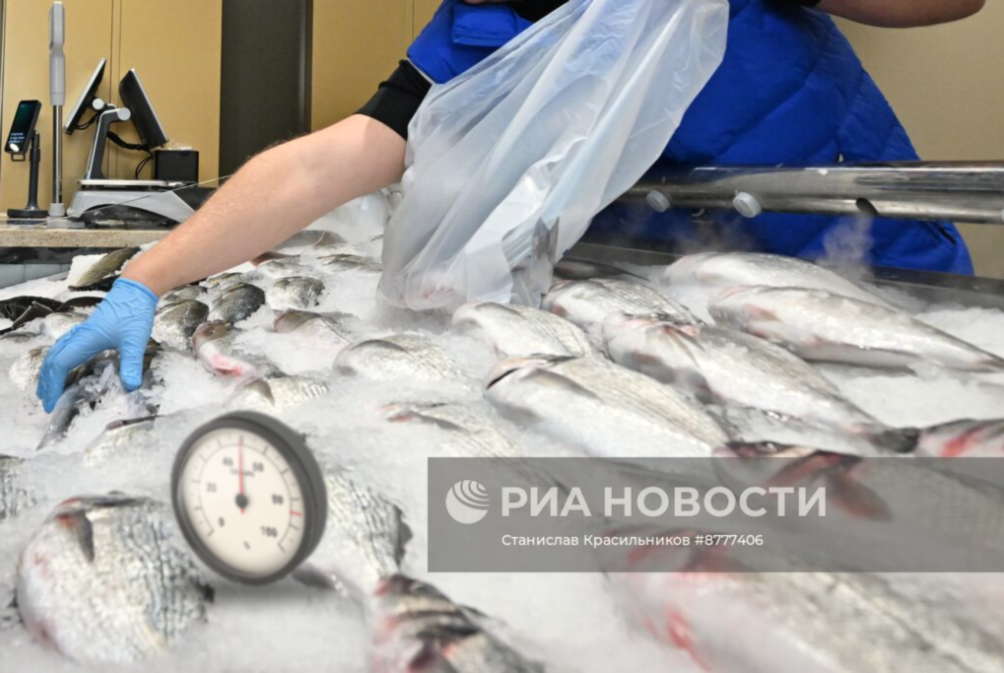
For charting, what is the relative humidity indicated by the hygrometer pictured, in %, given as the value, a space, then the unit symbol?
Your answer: 50 %
